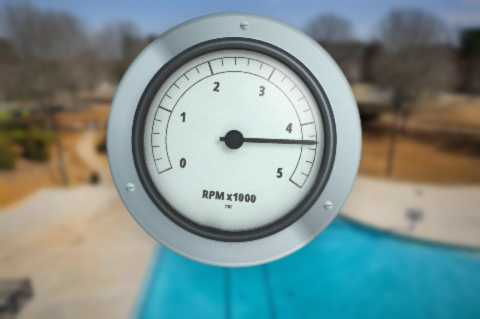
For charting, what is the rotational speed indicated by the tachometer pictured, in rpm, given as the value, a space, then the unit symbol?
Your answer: 4300 rpm
